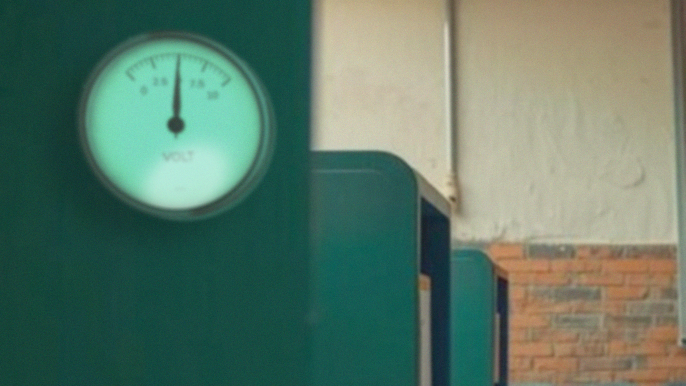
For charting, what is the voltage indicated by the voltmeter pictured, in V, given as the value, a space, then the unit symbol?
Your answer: 5 V
